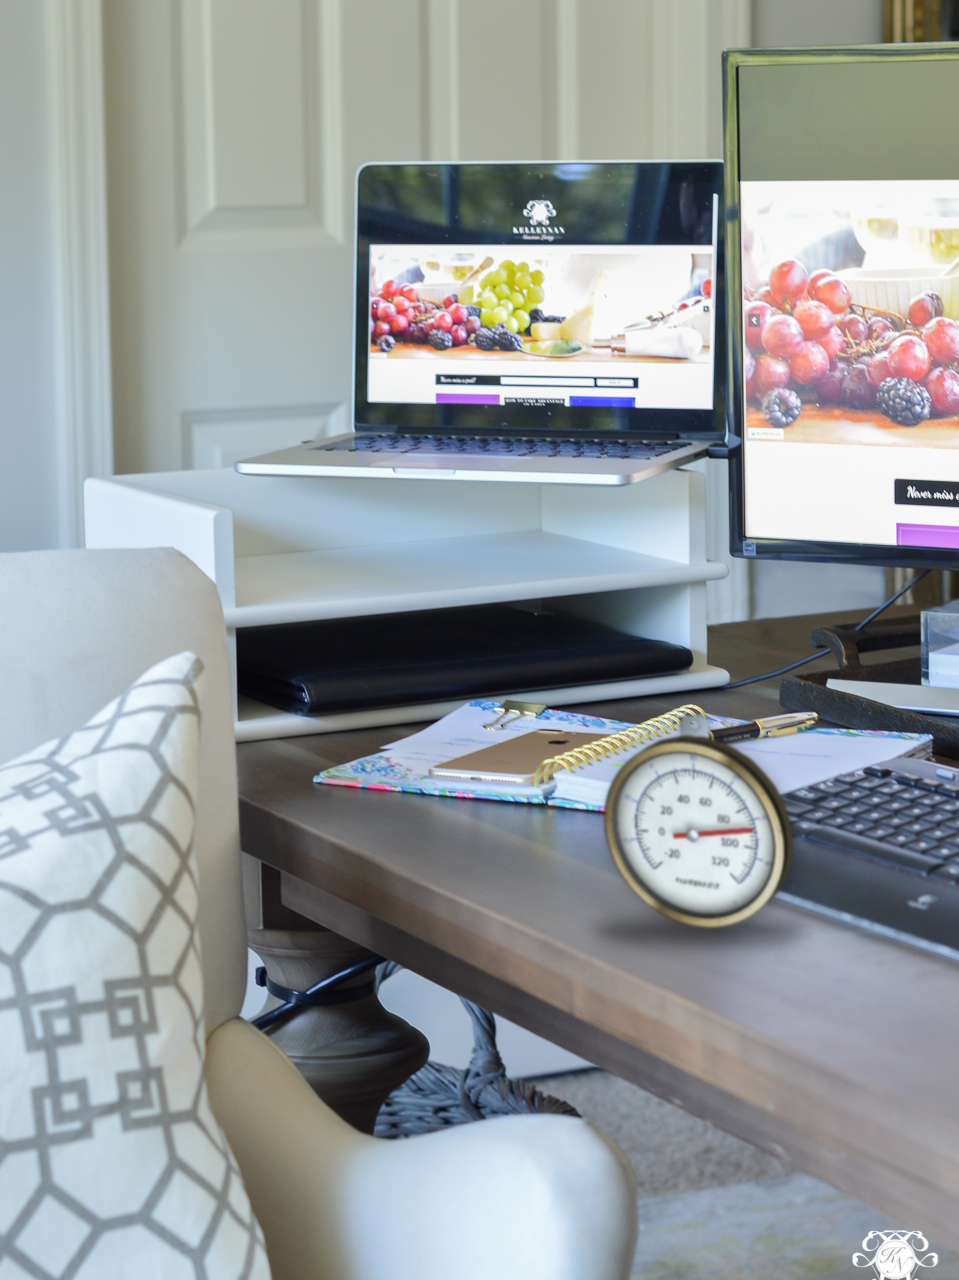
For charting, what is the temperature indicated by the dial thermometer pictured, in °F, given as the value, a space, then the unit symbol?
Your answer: 90 °F
